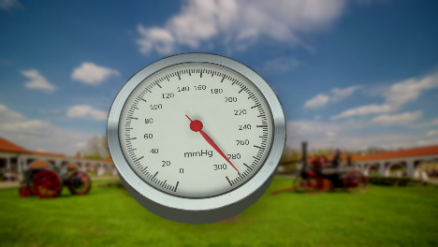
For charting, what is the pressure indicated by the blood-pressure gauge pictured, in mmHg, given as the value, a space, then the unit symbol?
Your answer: 290 mmHg
